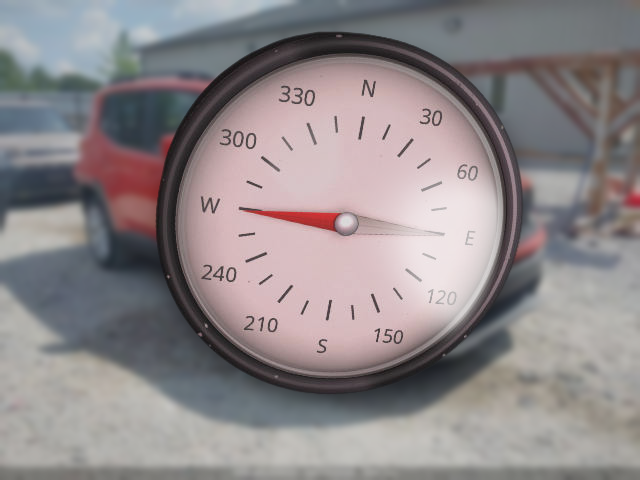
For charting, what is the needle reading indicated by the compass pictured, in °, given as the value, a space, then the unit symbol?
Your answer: 270 °
